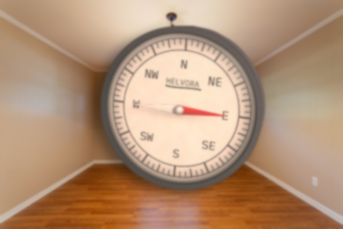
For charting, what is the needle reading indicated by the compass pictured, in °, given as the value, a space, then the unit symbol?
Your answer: 90 °
